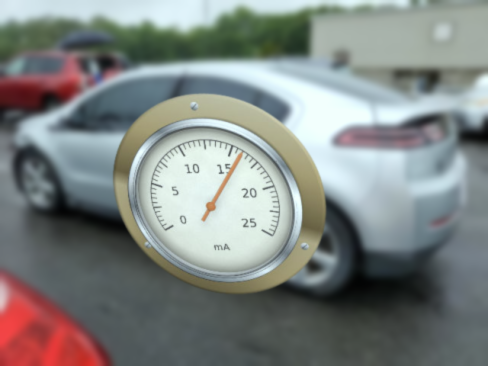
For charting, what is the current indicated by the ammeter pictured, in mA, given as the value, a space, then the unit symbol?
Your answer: 16 mA
